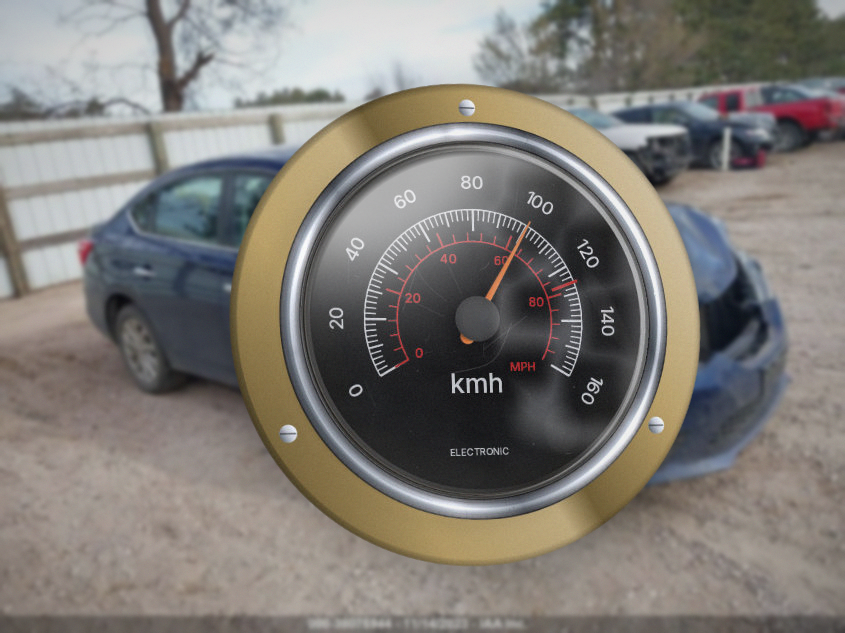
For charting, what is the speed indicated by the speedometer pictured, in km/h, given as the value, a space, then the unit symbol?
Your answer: 100 km/h
